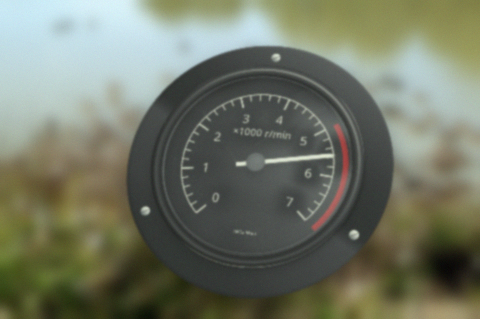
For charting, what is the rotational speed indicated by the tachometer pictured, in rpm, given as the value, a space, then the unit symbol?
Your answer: 5600 rpm
